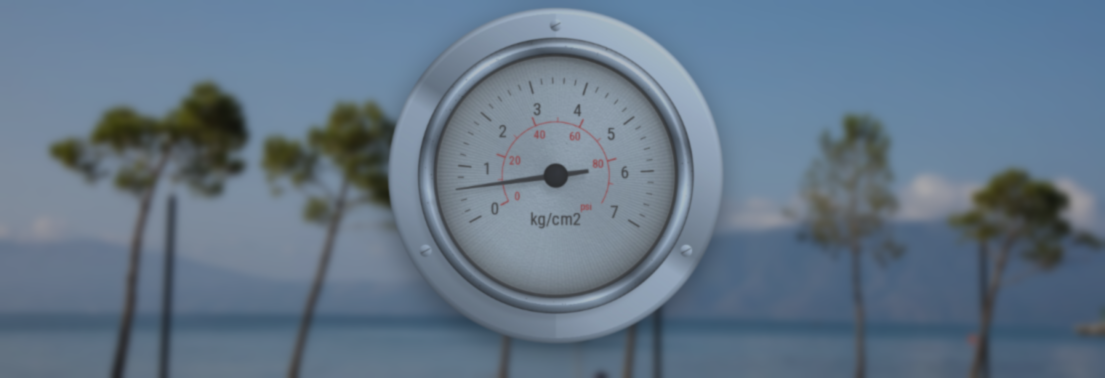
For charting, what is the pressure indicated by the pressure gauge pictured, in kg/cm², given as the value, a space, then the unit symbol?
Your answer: 0.6 kg/cm²
